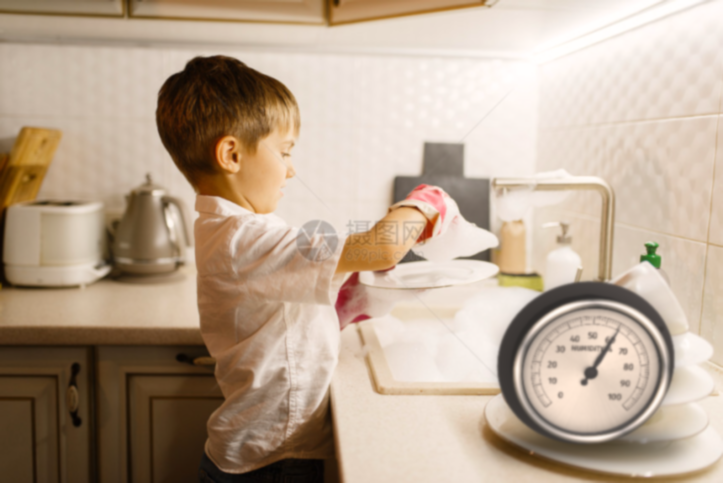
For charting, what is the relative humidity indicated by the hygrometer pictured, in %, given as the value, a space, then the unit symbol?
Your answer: 60 %
